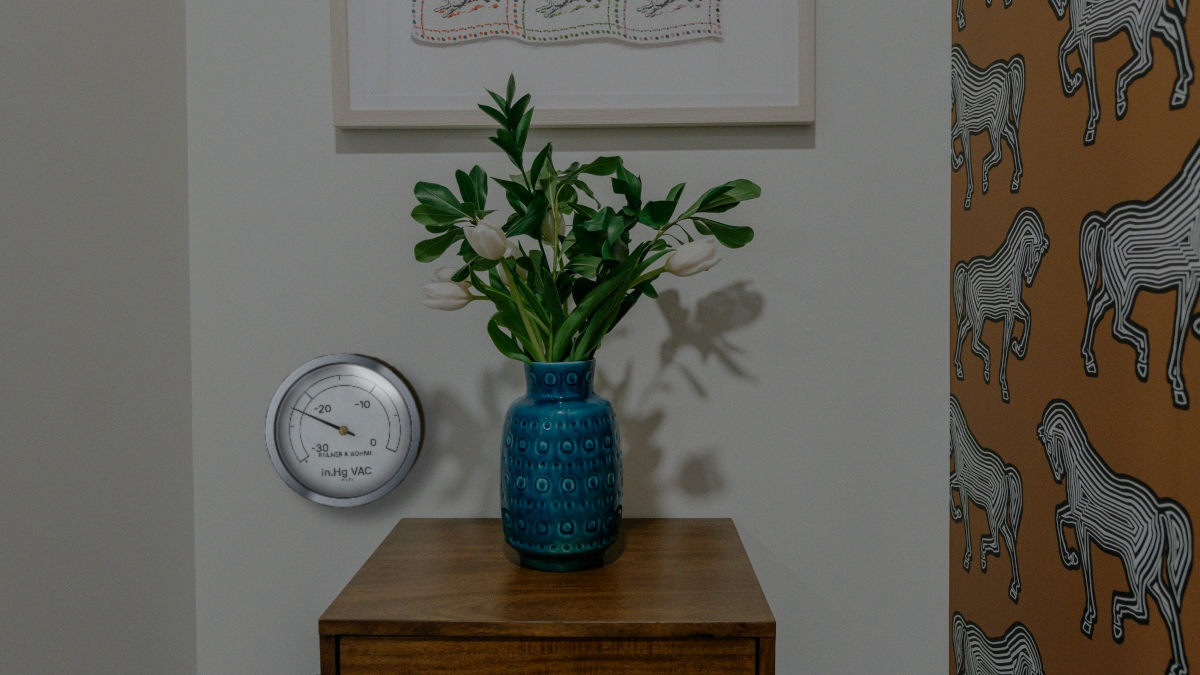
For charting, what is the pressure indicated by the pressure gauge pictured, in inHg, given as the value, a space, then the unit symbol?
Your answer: -22.5 inHg
